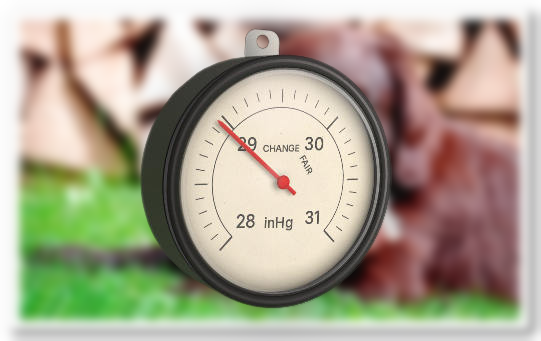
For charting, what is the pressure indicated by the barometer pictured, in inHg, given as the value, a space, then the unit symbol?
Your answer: 28.95 inHg
